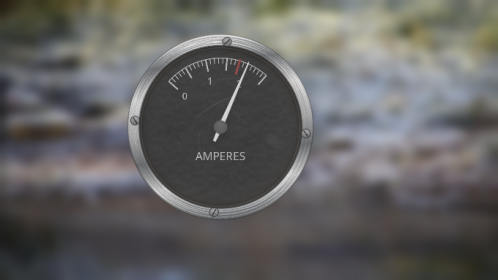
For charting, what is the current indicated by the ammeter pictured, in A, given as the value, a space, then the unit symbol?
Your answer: 2 A
